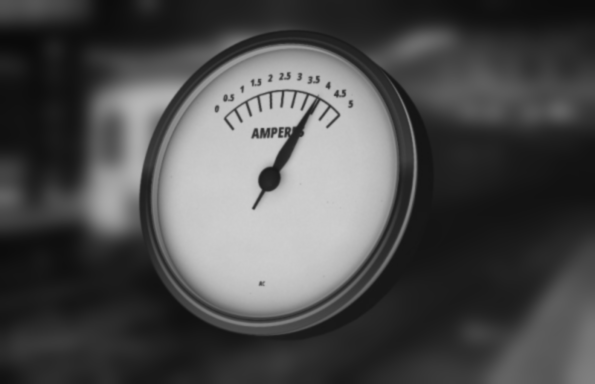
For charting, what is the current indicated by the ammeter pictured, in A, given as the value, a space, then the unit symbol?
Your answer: 4 A
